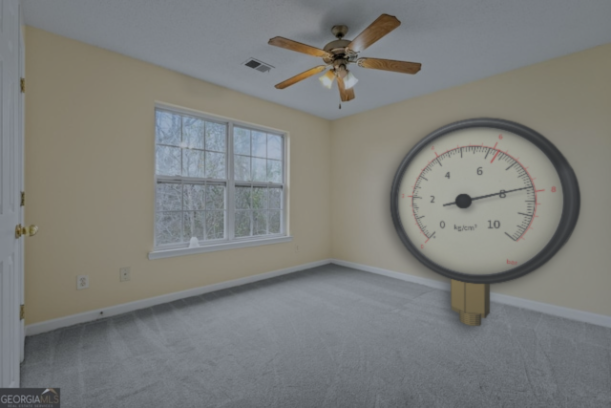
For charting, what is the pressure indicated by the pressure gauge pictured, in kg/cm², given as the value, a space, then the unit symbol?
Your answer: 8 kg/cm²
